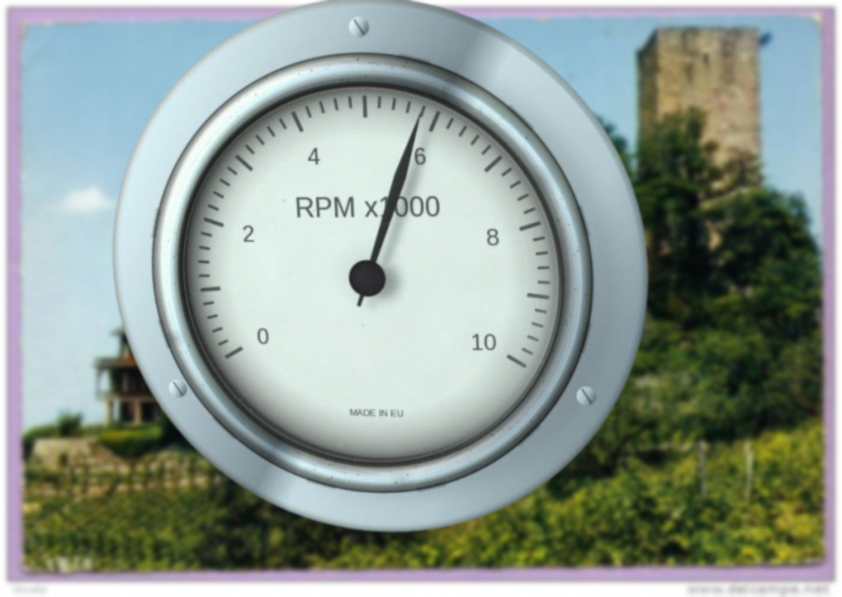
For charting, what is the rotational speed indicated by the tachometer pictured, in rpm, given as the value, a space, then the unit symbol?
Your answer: 5800 rpm
